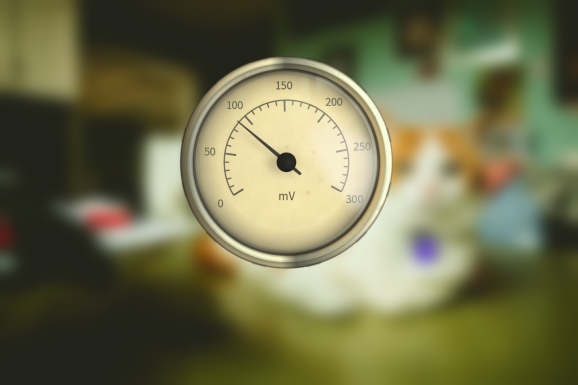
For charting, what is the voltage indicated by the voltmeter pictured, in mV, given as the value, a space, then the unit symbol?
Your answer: 90 mV
